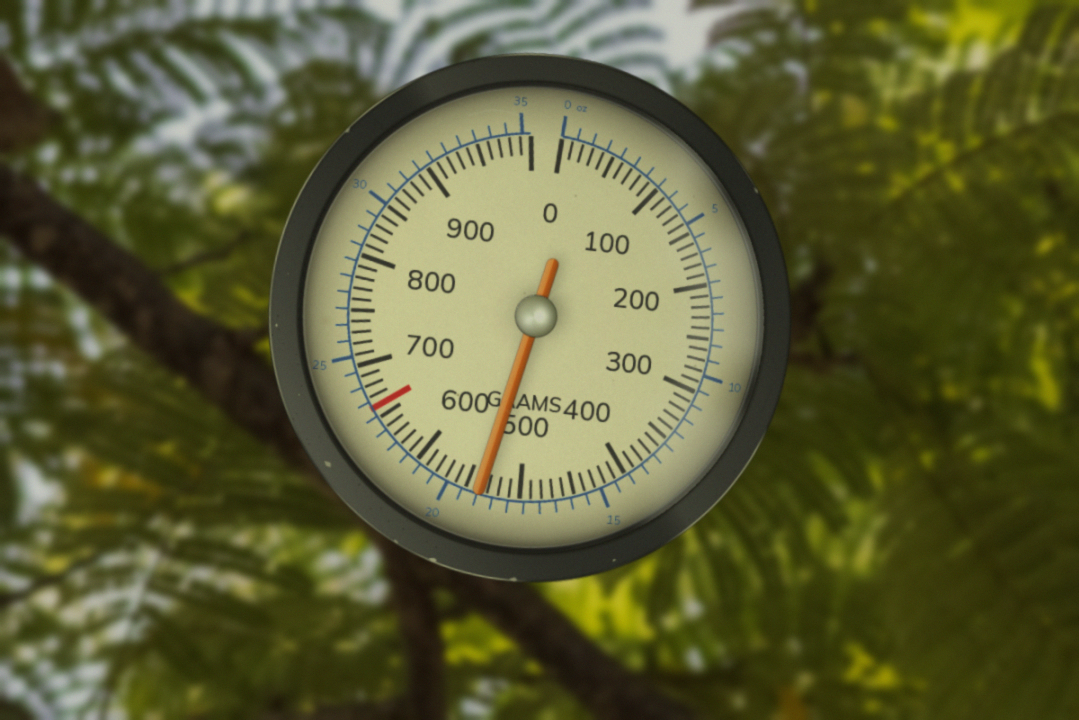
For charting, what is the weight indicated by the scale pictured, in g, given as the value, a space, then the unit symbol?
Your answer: 540 g
